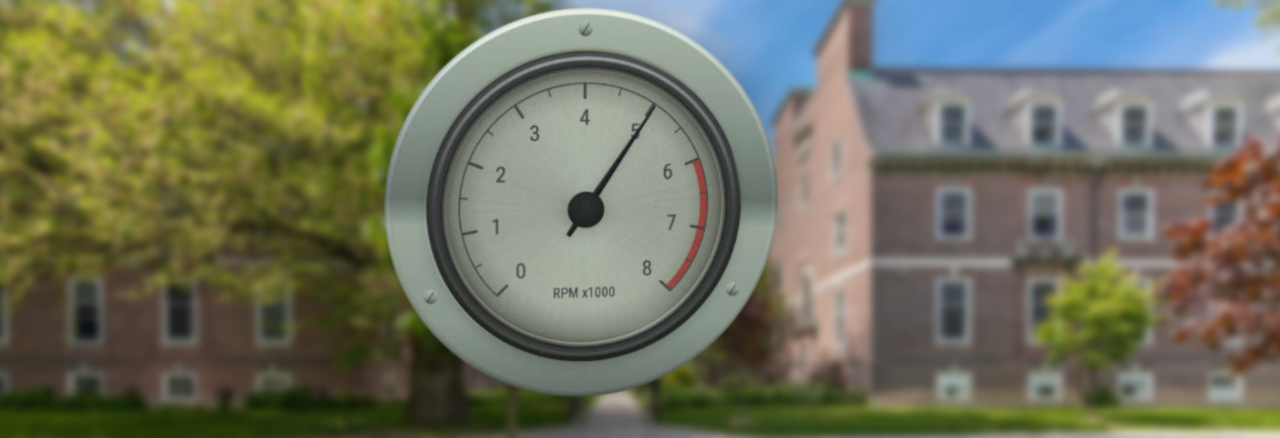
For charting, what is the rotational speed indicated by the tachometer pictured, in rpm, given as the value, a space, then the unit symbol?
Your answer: 5000 rpm
